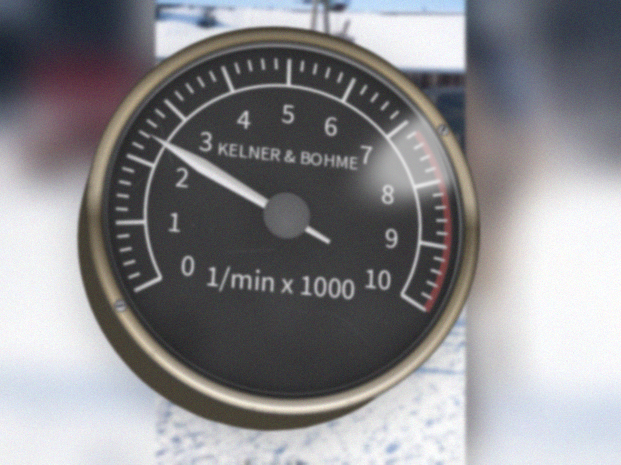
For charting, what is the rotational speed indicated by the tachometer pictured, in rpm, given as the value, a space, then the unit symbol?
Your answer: 2400 rpm
